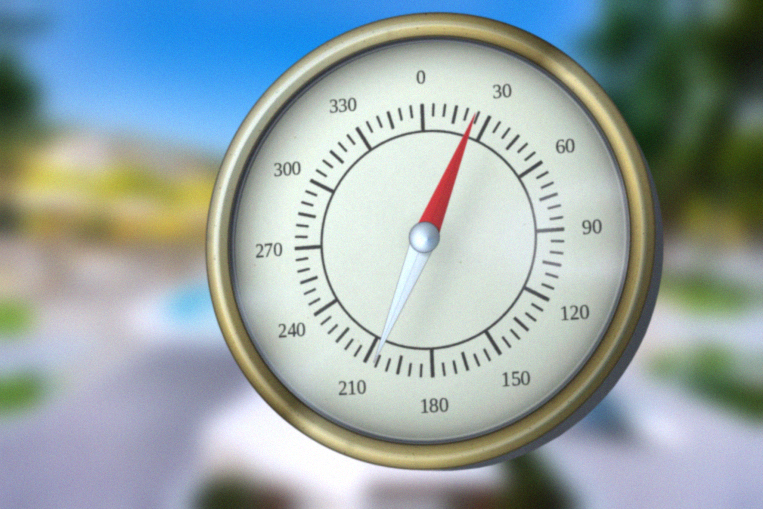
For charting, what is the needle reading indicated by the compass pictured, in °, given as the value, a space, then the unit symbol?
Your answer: 25 °
